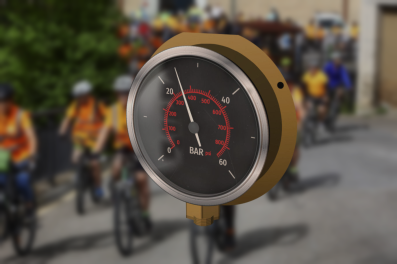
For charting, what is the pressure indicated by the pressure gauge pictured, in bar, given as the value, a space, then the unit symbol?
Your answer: 25 bar
